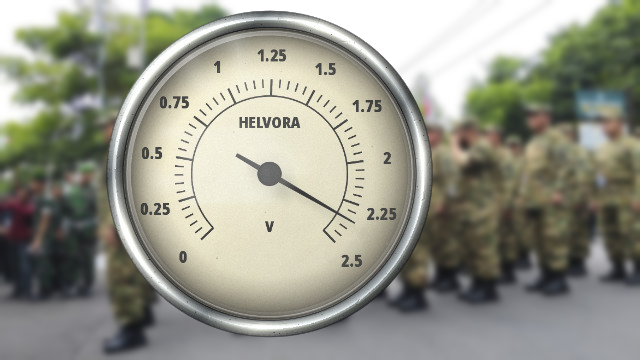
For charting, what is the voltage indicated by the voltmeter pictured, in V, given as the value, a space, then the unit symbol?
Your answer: 2.35 V
